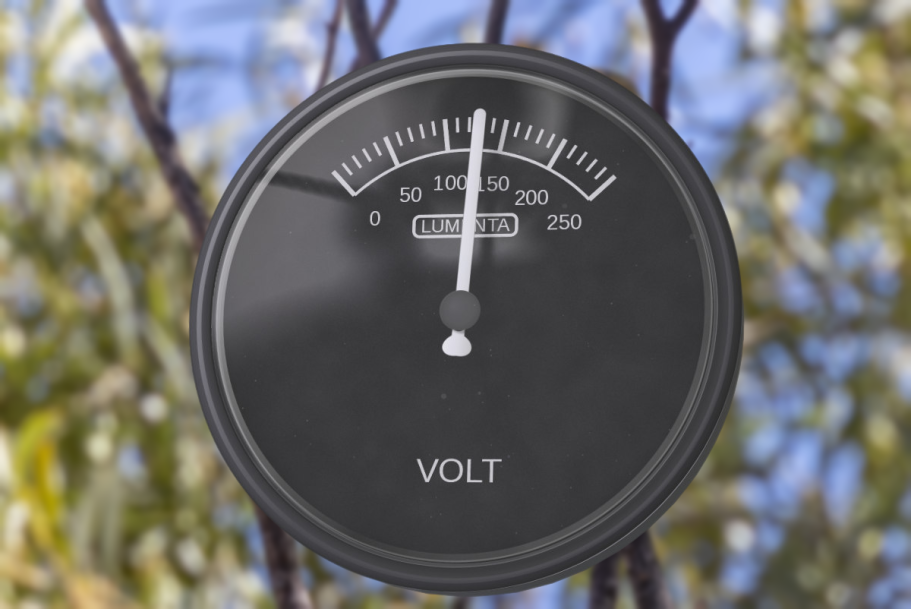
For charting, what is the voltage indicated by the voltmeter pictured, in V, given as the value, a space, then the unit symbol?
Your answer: 130 V
